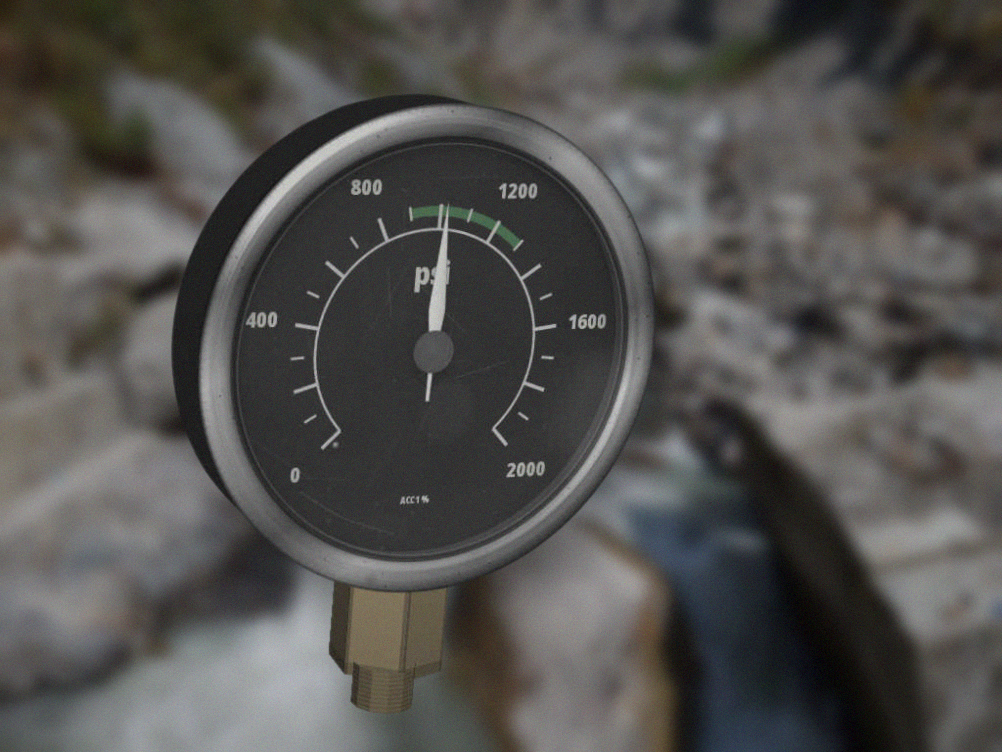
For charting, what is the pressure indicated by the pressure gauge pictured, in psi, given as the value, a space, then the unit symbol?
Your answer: 1000 psi
